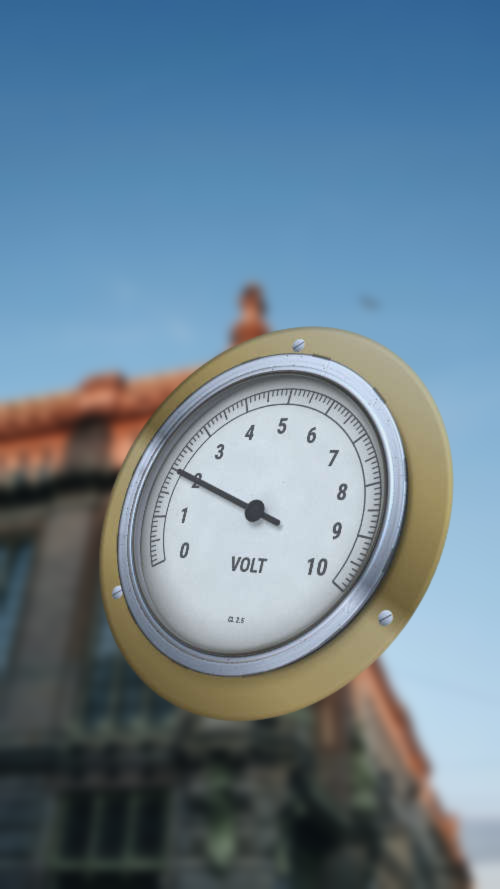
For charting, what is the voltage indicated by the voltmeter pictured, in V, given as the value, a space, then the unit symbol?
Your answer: 2 V
